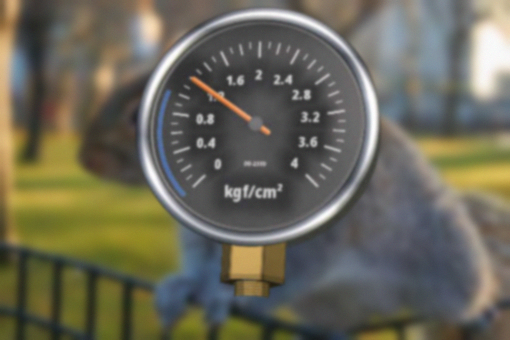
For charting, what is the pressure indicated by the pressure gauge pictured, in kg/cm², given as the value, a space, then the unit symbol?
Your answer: 1.2 kg/cm²
